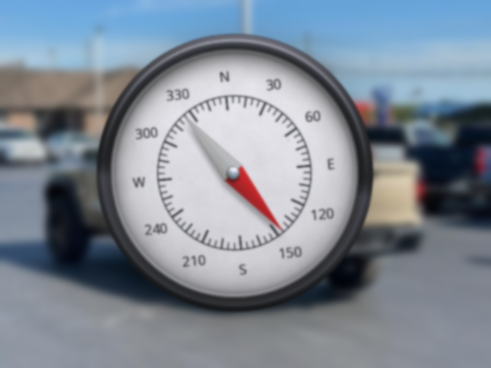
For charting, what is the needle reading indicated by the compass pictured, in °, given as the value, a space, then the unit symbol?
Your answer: 145 °
